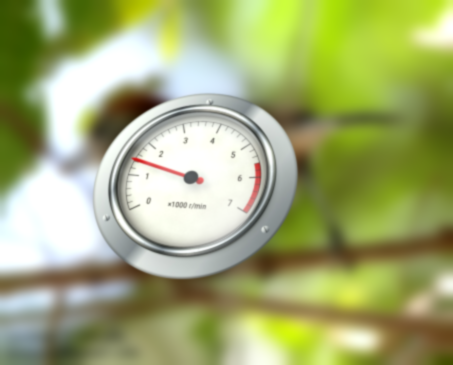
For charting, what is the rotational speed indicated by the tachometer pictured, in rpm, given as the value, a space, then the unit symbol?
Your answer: 1400 rpm
